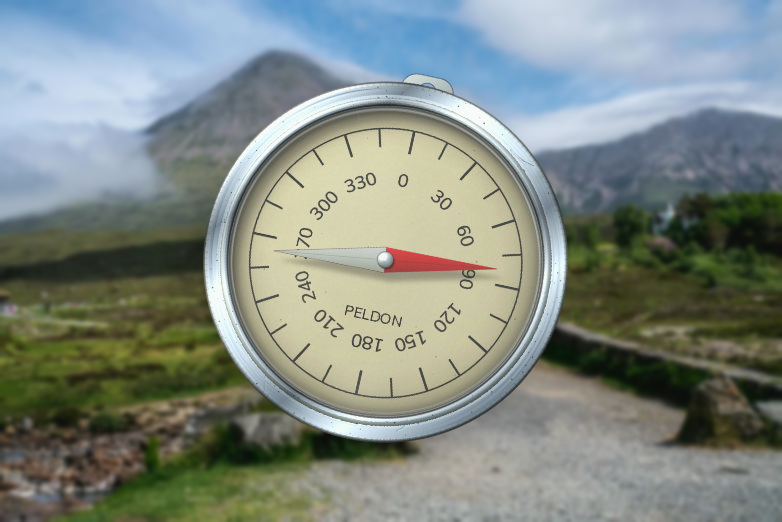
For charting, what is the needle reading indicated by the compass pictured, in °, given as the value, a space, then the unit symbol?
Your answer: 82.5 °
